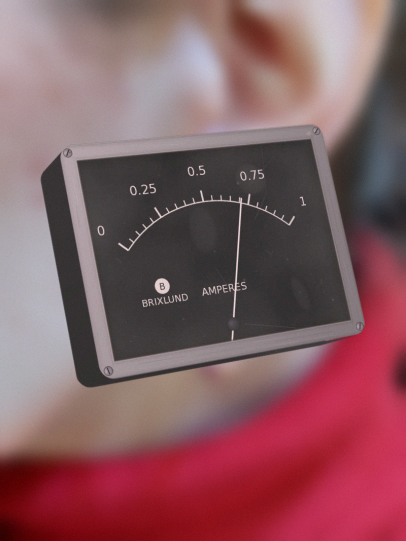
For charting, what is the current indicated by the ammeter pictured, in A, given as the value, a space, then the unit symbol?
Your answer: 0.7 A
